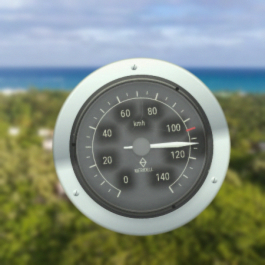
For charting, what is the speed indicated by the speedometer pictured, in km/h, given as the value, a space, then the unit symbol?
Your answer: 112.5 km/h
